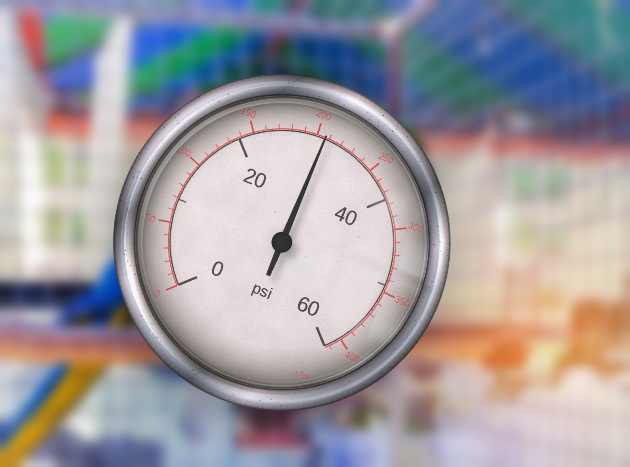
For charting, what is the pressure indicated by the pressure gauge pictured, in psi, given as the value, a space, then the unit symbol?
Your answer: 30 psi
